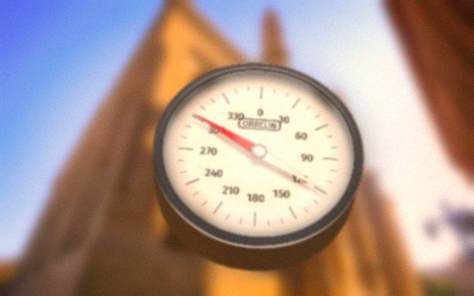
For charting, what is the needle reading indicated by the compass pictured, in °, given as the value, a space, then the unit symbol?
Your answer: 300 °
